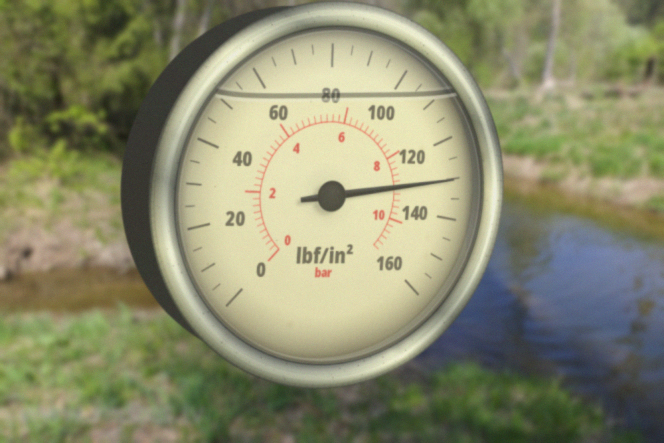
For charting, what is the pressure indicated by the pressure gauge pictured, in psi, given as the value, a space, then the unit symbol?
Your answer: 130 psi
